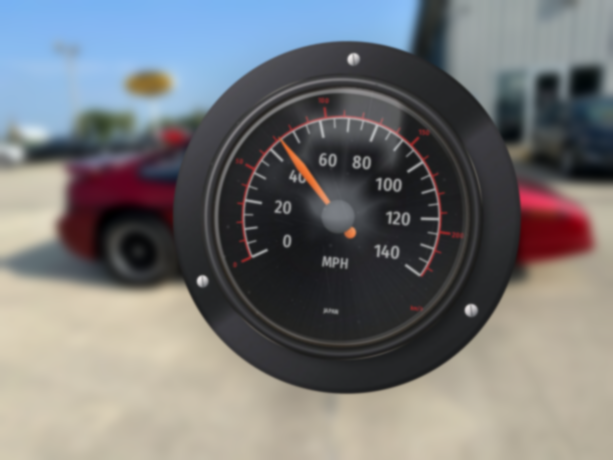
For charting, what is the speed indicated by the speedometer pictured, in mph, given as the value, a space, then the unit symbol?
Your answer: 45 mph
